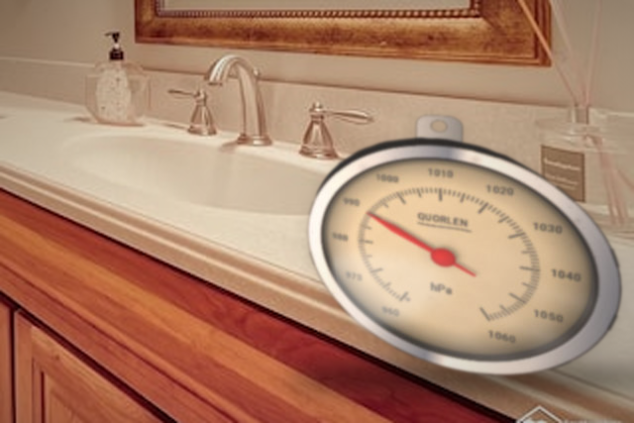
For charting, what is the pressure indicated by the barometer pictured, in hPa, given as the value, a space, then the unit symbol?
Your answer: 990 hPa
